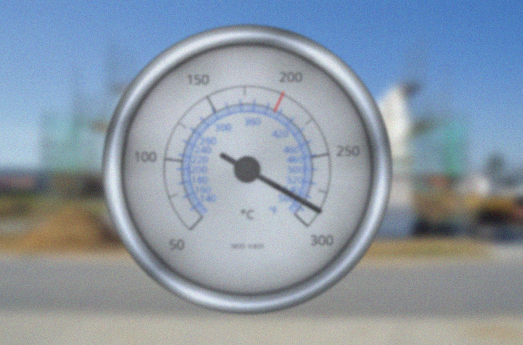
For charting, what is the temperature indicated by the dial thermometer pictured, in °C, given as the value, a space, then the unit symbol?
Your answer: 287.5 °C
